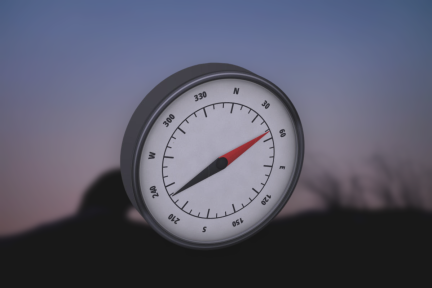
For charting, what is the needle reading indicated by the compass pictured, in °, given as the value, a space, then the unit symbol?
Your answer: 50 °
